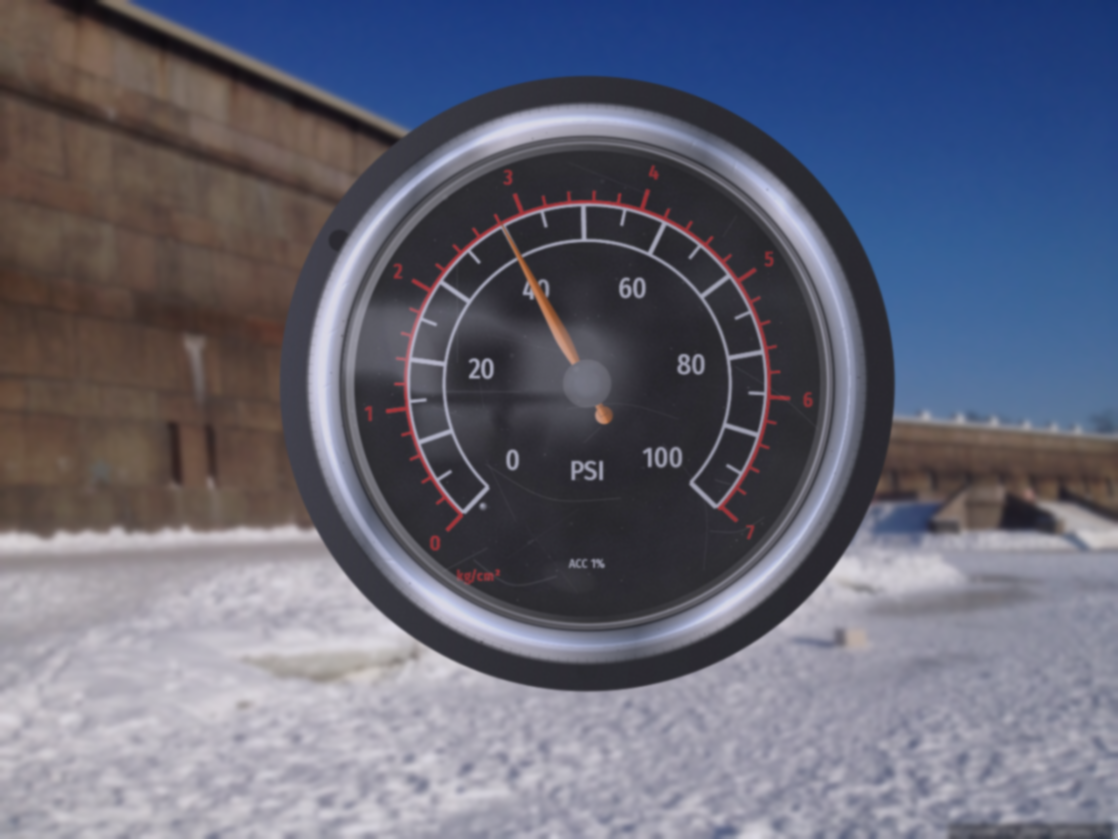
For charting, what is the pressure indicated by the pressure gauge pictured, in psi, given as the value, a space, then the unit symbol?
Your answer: 40 psi
